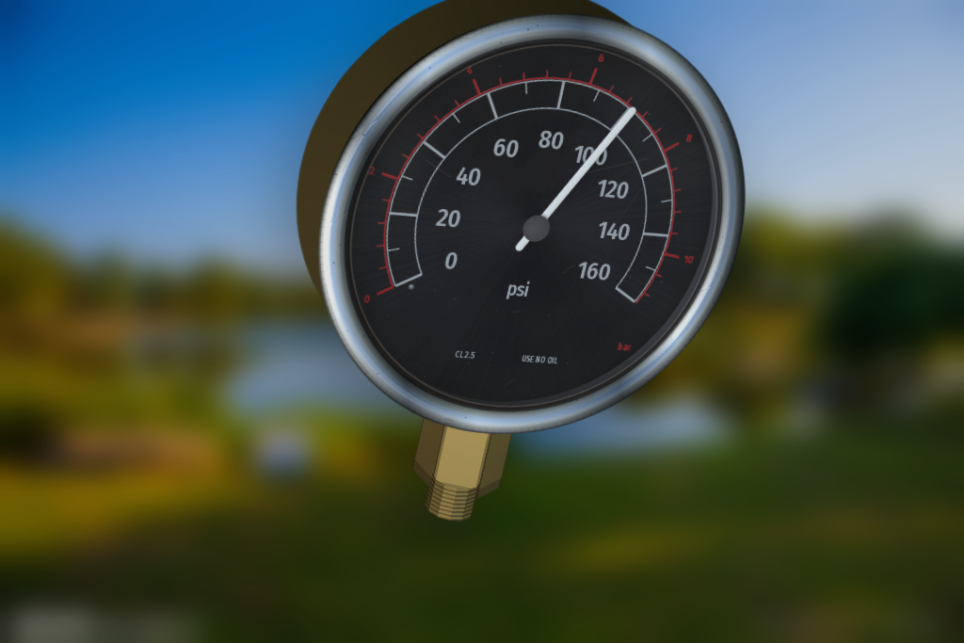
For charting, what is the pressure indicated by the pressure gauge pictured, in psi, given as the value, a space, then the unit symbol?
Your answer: 100 psi
